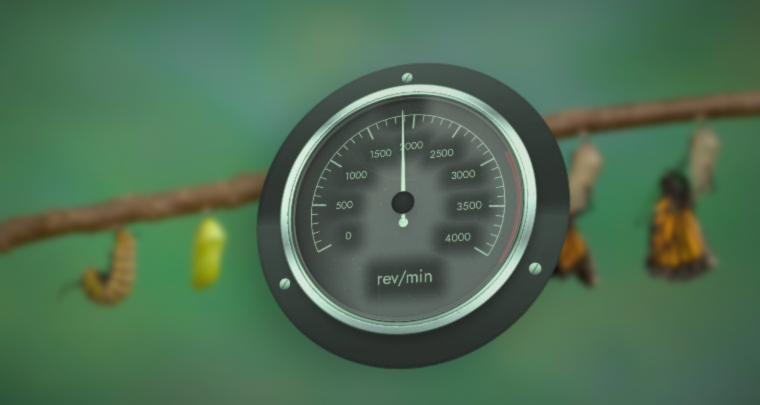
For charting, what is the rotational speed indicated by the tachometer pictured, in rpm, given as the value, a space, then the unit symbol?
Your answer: 1900 rpm
